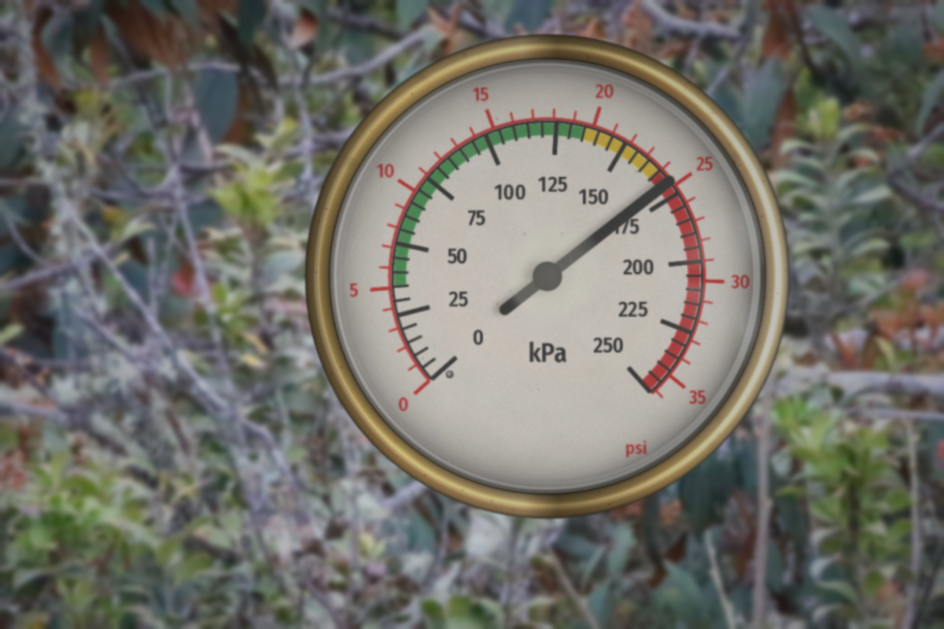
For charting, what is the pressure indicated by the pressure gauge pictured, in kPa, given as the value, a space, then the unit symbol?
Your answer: 170 kPa
